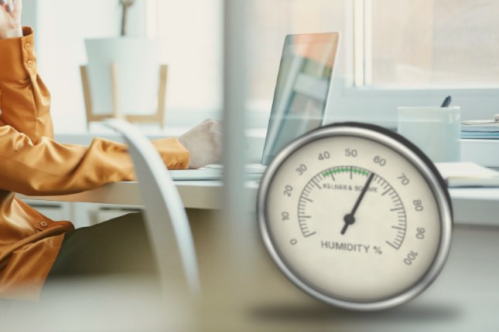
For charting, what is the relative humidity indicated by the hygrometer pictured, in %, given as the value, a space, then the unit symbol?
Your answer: 60 %
